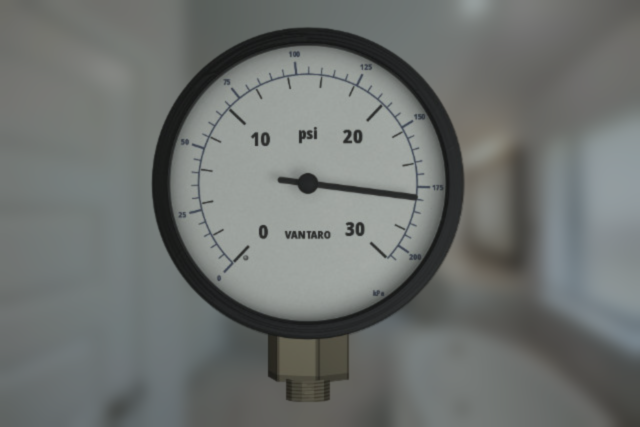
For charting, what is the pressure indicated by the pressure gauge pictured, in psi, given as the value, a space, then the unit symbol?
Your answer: 26 psi
